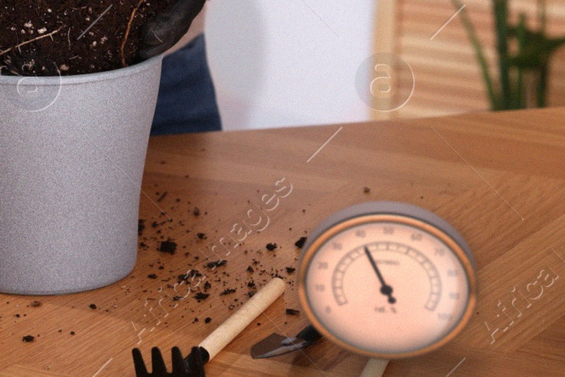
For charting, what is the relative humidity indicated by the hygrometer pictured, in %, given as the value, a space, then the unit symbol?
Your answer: 40 %
